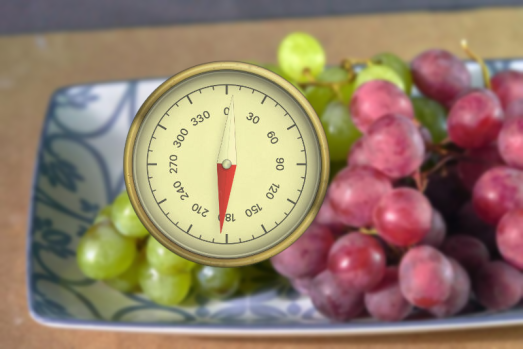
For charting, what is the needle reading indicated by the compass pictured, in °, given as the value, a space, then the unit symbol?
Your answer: 185 °
